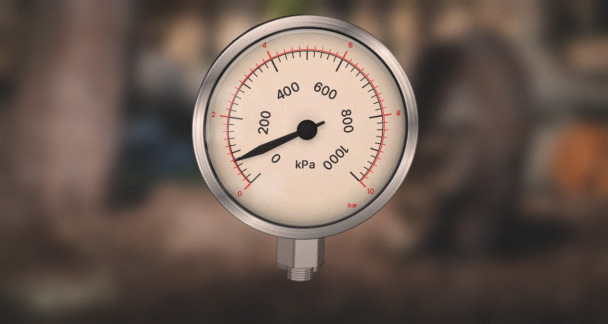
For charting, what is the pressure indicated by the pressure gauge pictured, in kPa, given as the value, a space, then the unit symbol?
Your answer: 80 kPa
